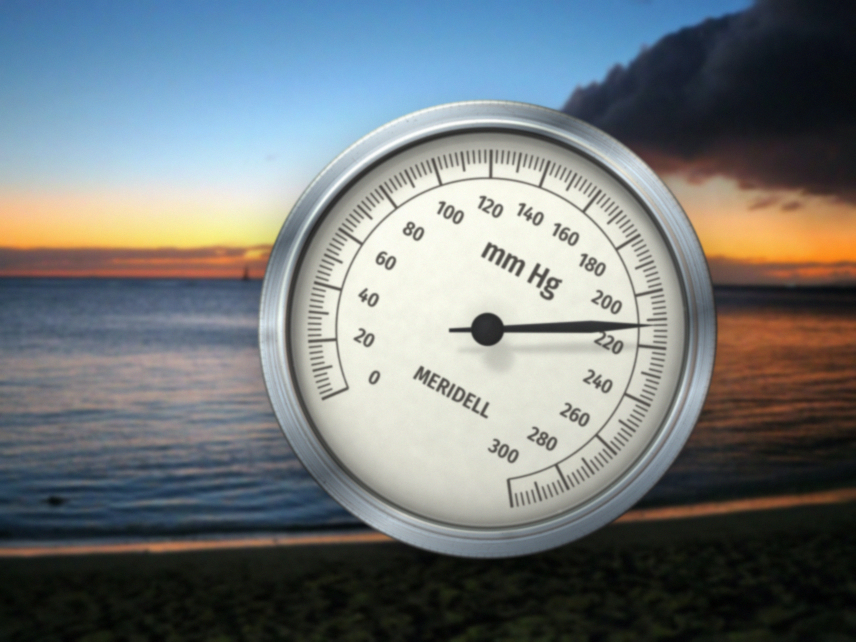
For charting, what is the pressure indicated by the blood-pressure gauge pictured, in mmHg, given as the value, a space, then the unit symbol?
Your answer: 212 mmHg
